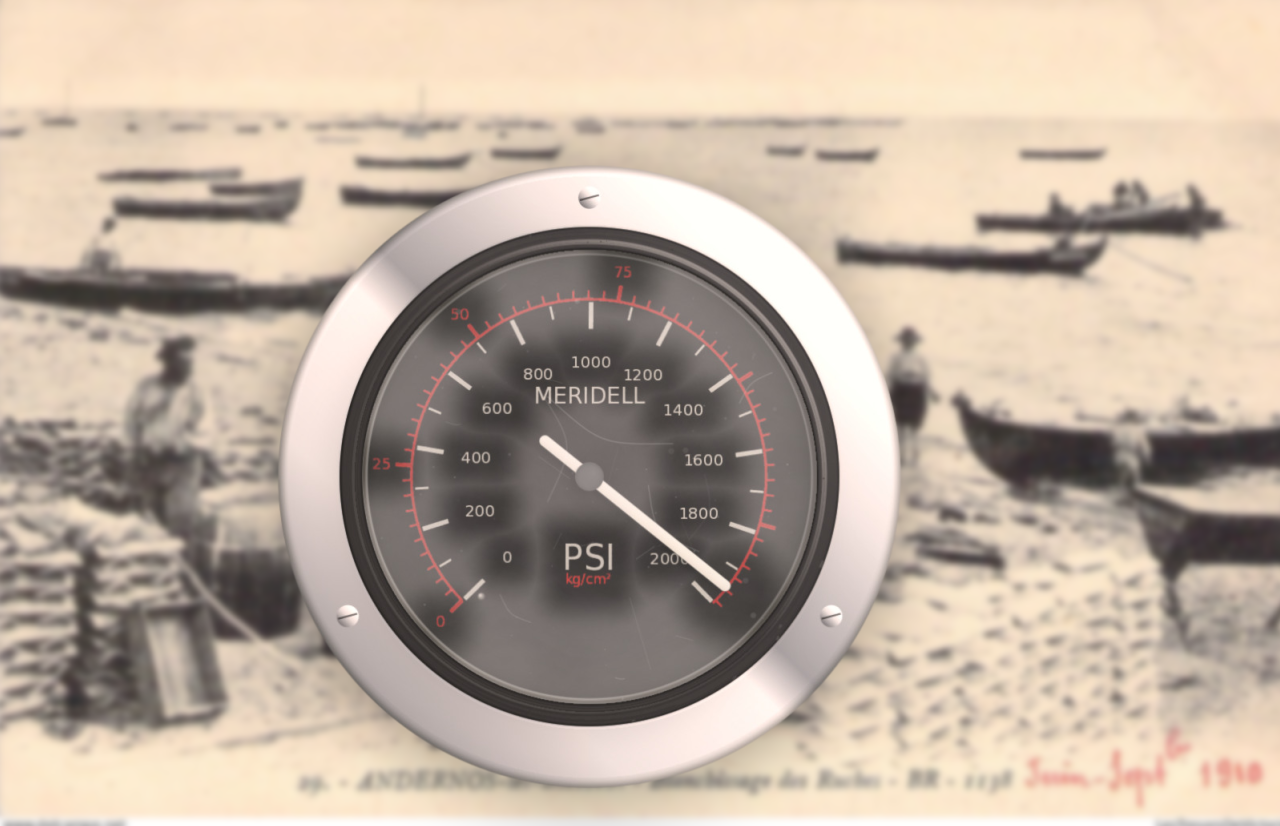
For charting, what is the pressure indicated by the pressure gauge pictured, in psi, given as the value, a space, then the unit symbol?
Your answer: 1950 psi
